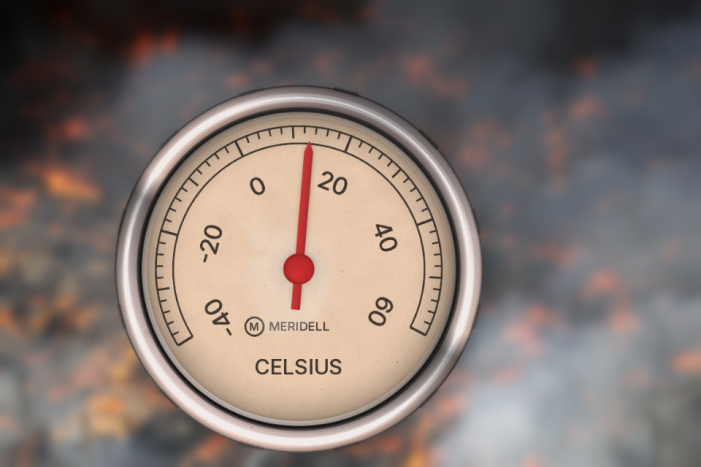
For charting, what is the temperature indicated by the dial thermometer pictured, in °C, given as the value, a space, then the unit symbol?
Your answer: 13 °C
